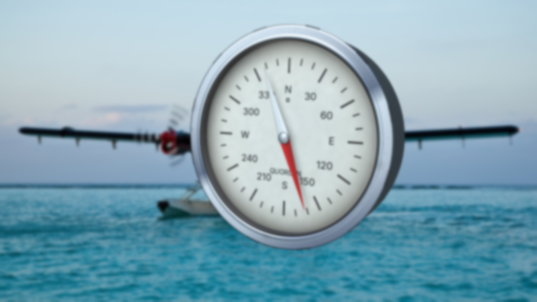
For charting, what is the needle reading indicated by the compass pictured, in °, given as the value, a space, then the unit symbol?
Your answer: 160 °
